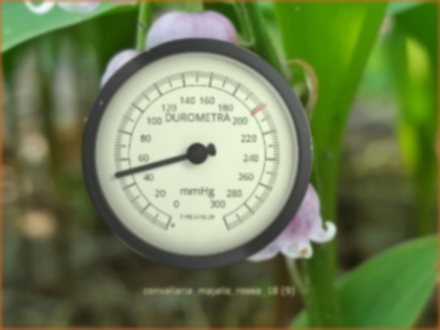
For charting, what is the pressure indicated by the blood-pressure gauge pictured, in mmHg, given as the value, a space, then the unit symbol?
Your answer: 50 mmHg
